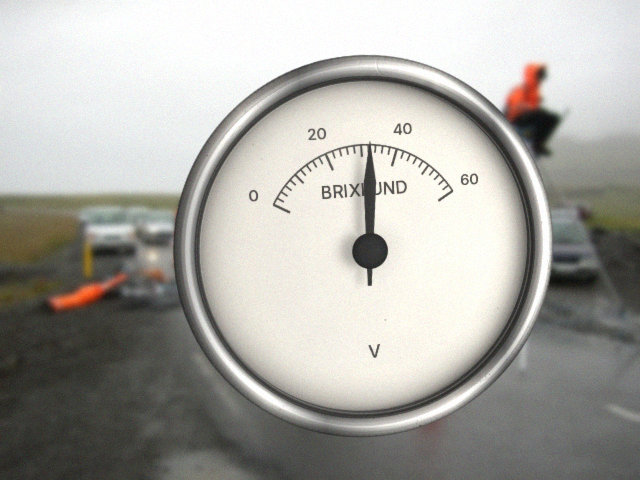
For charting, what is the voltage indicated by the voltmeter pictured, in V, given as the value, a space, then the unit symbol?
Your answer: 32 V
